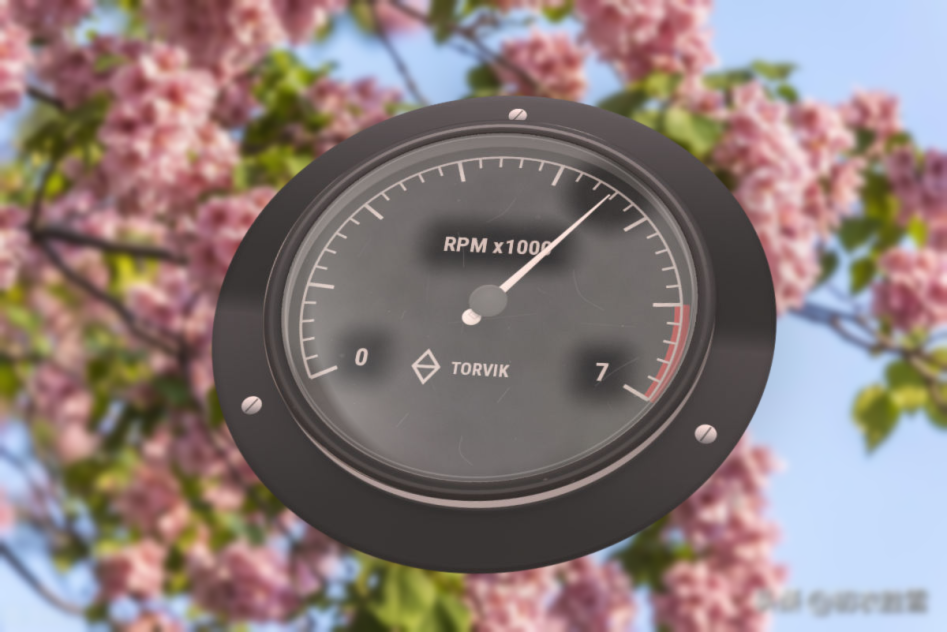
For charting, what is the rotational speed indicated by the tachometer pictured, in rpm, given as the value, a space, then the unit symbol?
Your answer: 4600 rpm
